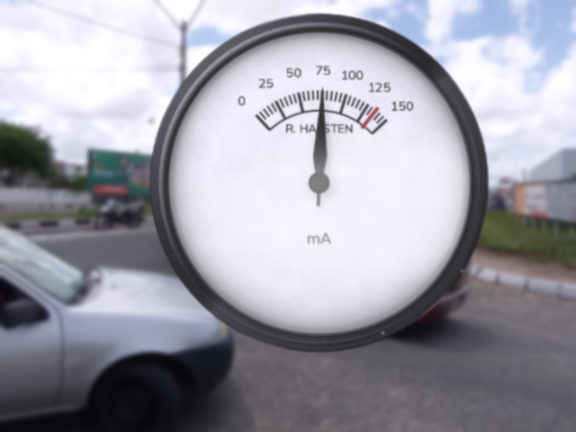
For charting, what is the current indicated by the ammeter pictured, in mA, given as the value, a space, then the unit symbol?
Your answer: 75 mA
